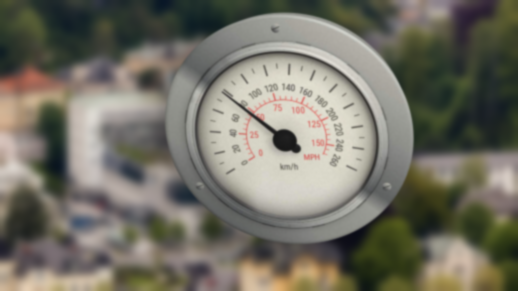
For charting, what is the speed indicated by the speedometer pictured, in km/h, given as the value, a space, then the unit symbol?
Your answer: 80 km/h
